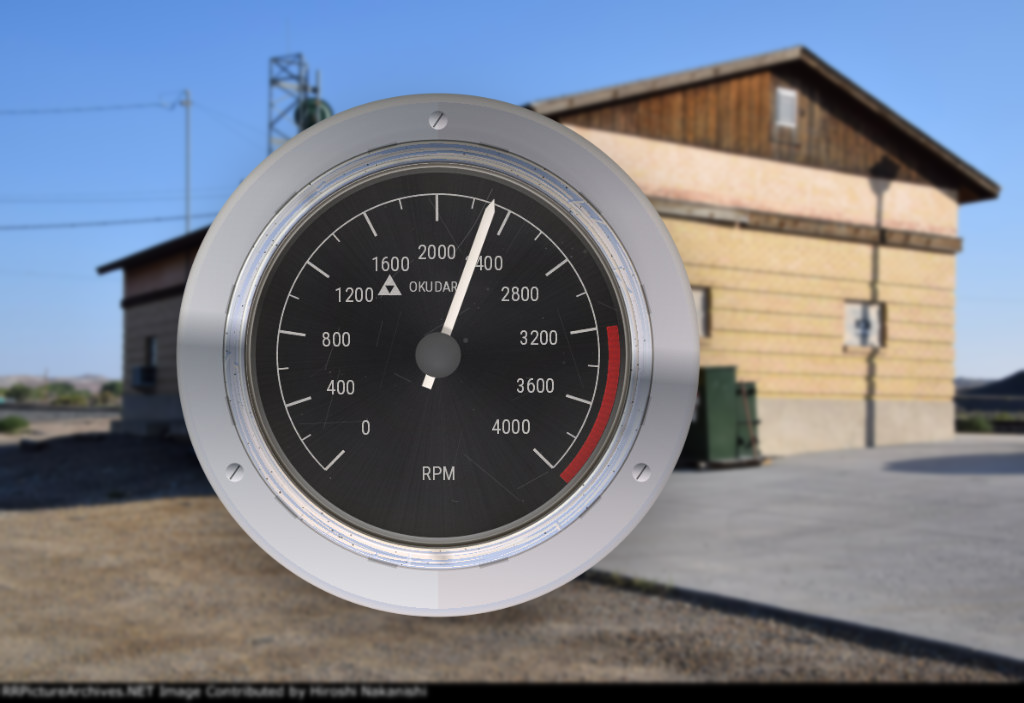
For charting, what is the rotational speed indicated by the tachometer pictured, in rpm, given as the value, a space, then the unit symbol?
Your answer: 2300 rpm
